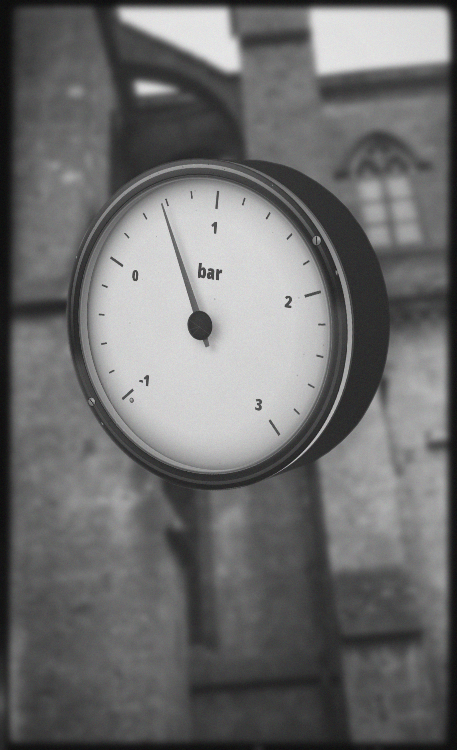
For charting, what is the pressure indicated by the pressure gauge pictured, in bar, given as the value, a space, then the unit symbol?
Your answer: 0.6 bar
